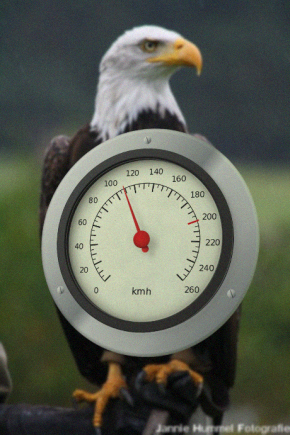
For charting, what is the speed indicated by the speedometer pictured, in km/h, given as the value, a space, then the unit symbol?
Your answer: 110 km/h
